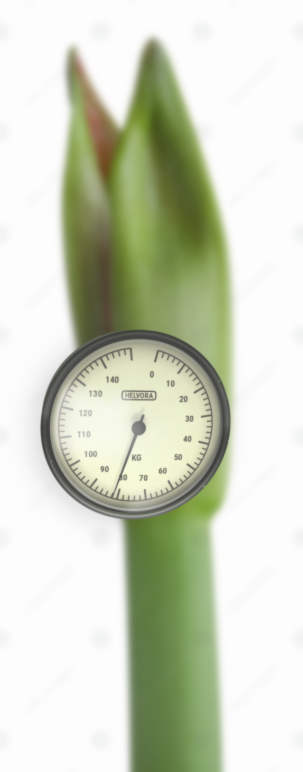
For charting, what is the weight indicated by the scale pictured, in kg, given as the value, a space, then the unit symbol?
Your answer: 82 kg
